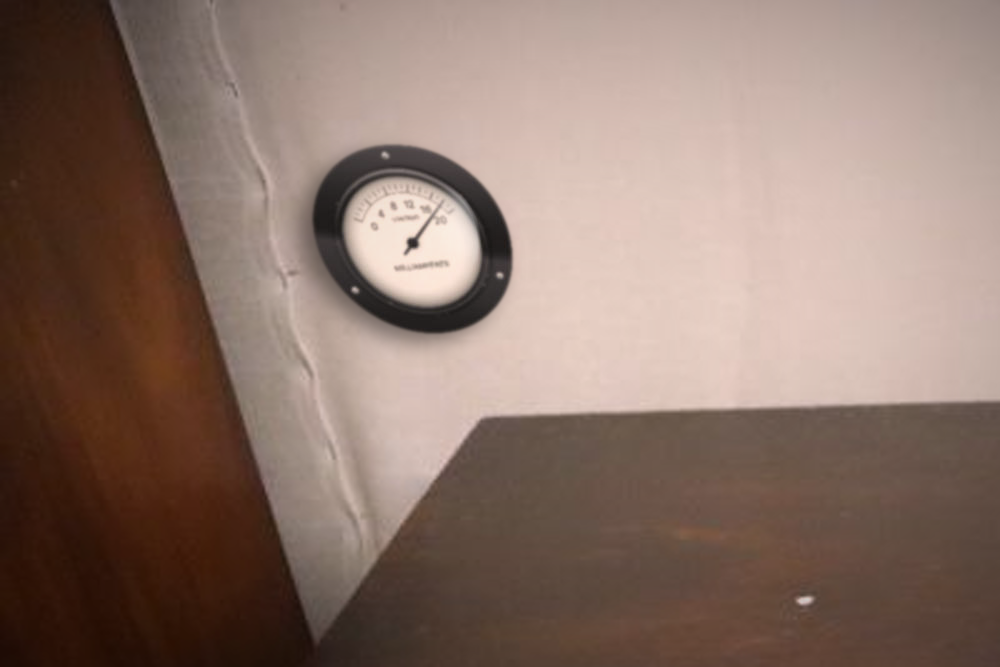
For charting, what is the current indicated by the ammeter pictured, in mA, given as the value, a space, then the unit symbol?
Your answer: 18 mA
